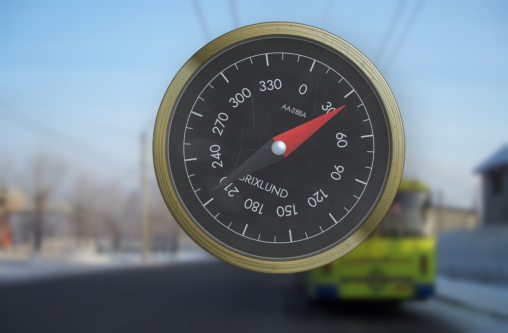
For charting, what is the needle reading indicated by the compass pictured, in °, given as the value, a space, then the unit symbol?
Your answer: 35 °
